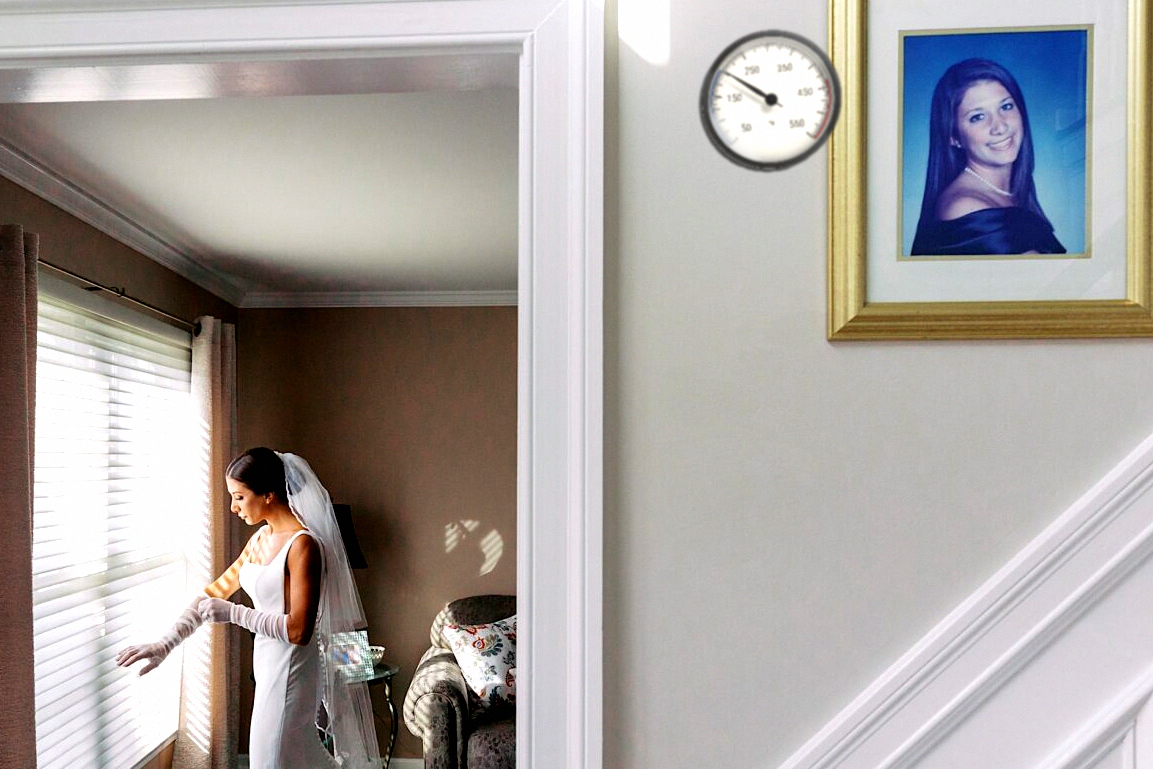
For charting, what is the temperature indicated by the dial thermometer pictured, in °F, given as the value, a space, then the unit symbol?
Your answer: 200 °F
